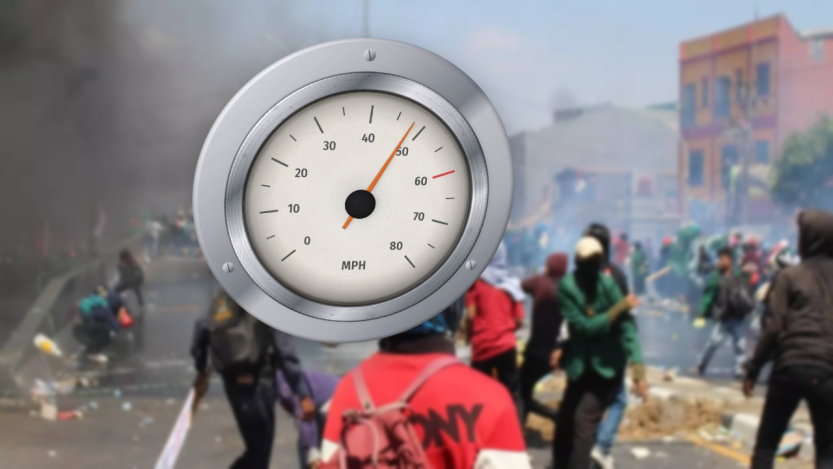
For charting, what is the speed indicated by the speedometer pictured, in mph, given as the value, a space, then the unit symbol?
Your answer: 47.5 mph
